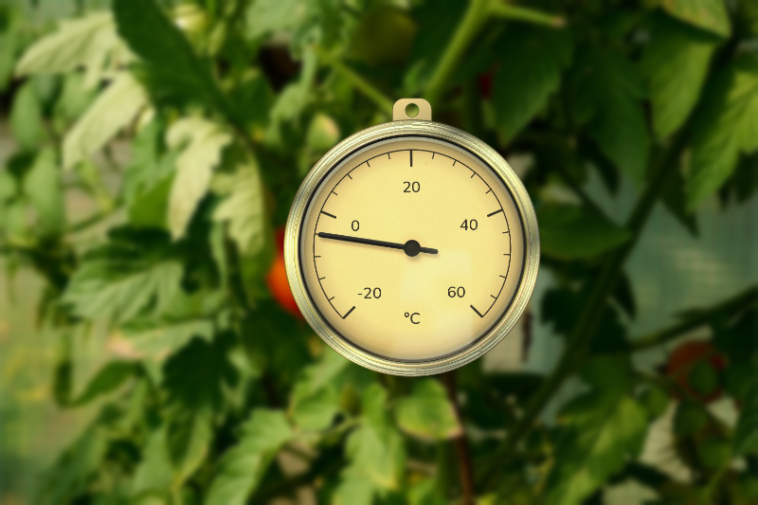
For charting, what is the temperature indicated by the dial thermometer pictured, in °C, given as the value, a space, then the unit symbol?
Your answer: -4 °C
